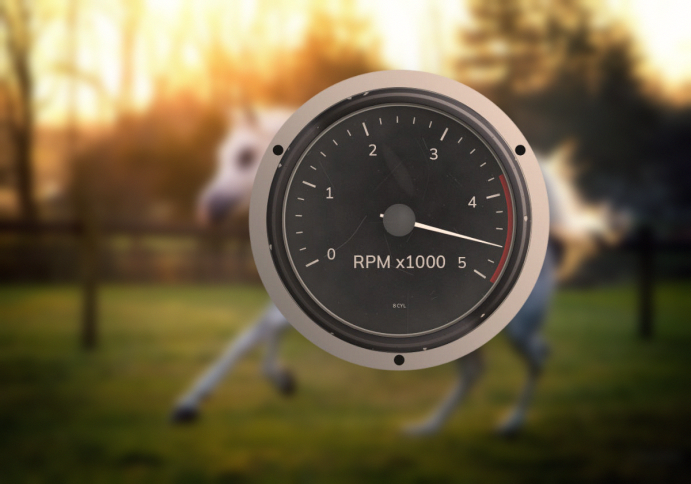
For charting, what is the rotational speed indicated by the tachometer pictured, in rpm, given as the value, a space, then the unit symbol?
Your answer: 4600 rpm
